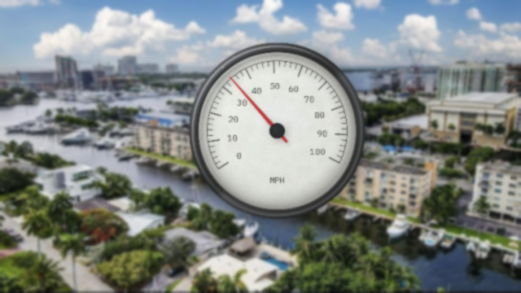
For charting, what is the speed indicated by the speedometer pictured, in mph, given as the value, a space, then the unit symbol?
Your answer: 34 mph
